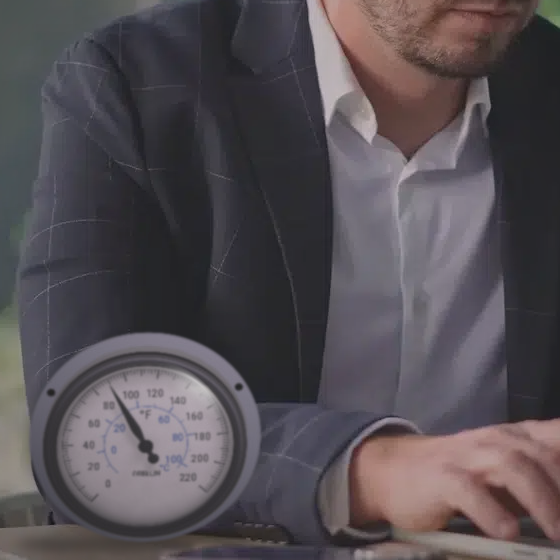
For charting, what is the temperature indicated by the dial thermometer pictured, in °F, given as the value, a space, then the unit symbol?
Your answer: 90 °F
